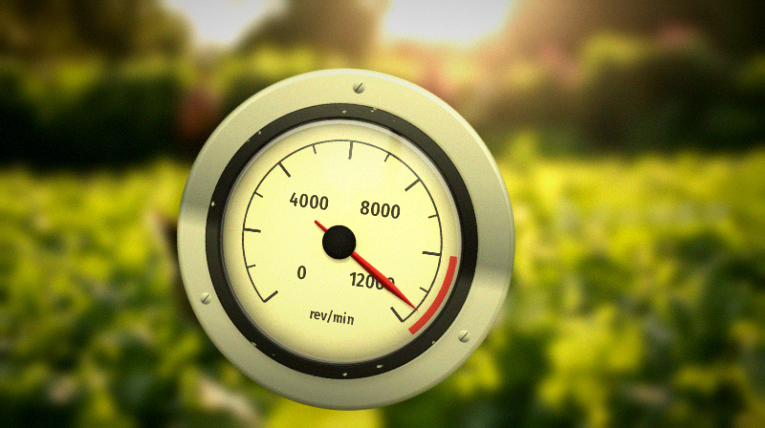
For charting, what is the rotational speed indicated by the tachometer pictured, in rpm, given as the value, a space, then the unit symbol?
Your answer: 11500 rpm
